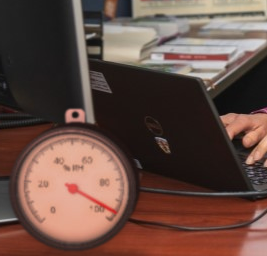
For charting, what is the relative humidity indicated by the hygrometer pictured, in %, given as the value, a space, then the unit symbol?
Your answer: 95 %
